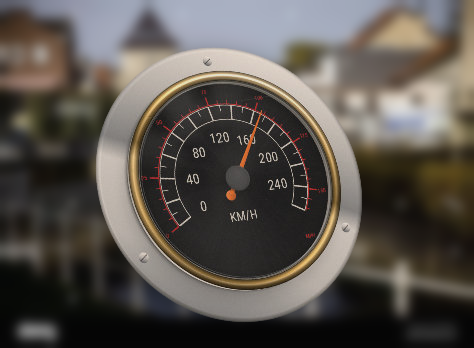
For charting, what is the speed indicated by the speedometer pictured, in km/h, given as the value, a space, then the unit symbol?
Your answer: 165 km/h
